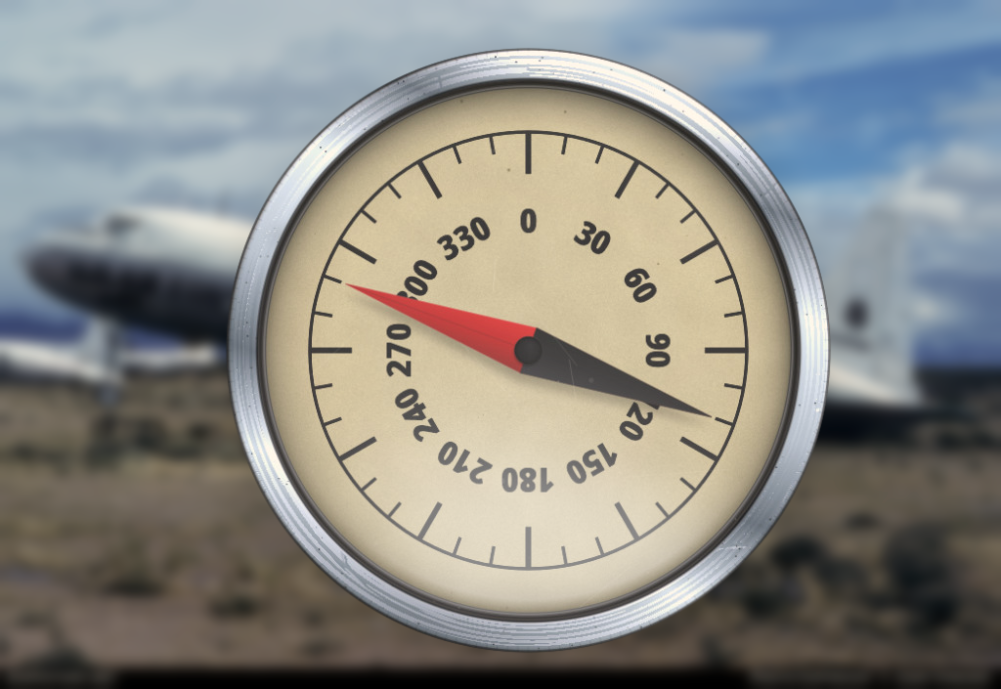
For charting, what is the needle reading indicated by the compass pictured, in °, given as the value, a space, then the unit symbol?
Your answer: 290 °
